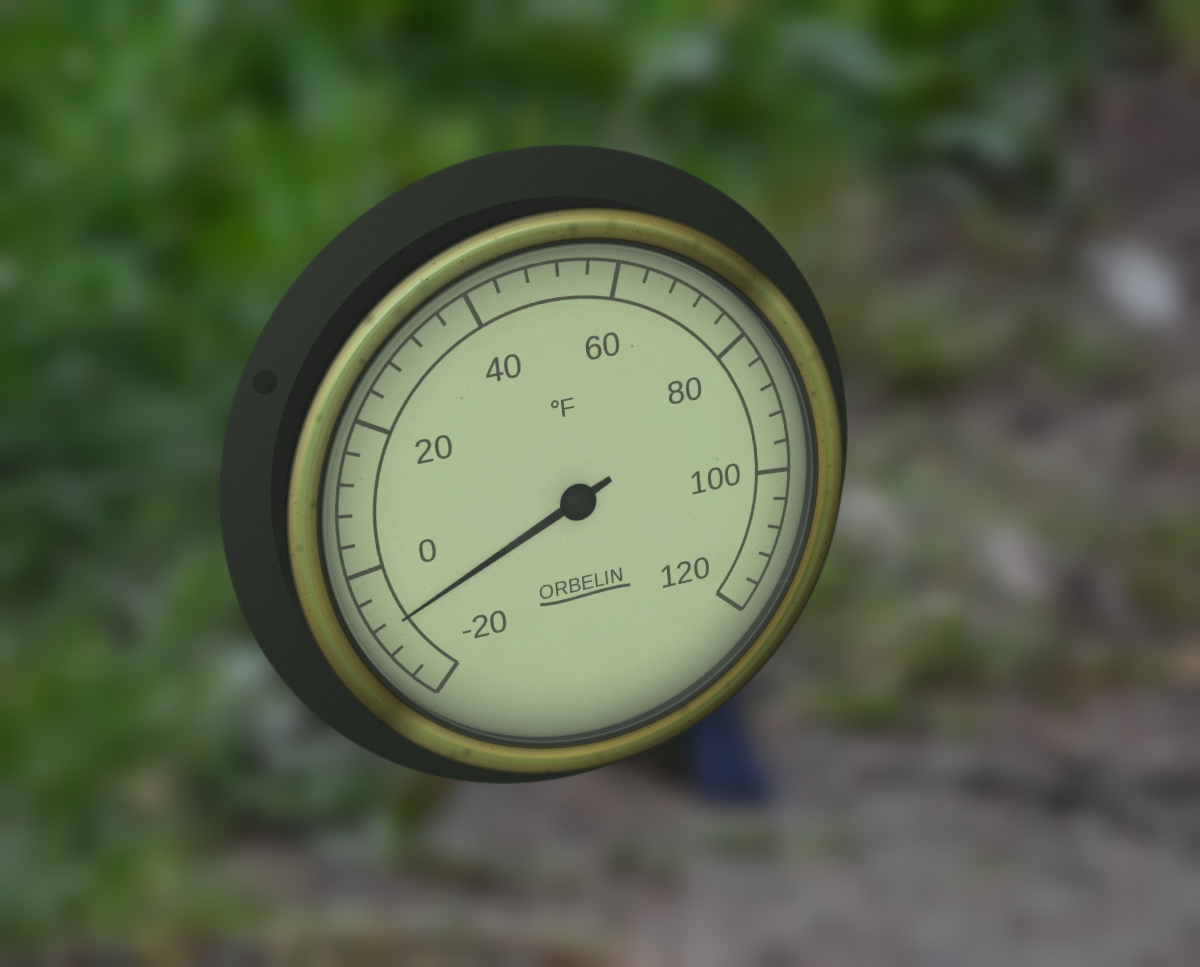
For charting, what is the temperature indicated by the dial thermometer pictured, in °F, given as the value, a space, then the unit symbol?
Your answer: -8 °F
